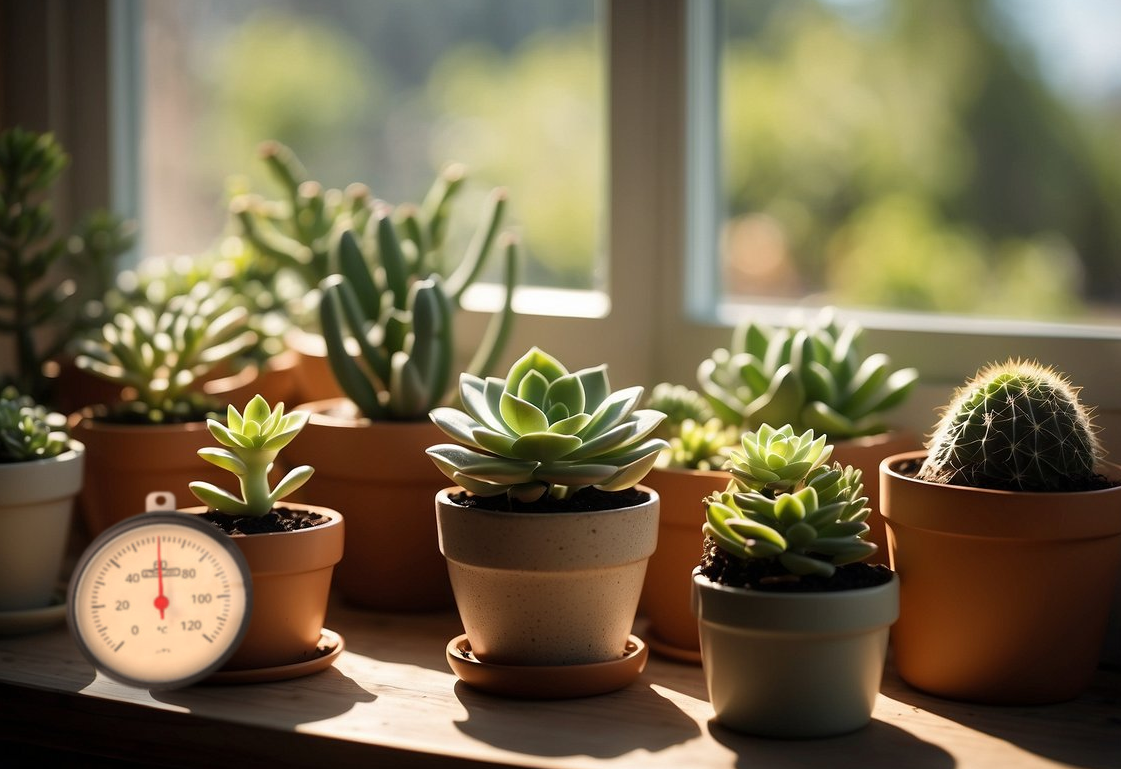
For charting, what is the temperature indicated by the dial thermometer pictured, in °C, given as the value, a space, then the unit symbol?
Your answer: 60 °C
